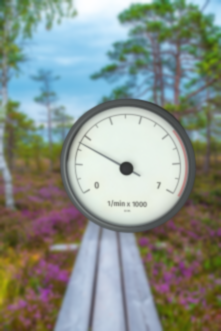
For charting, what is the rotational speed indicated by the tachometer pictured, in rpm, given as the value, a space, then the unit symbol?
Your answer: 1750 rpm
